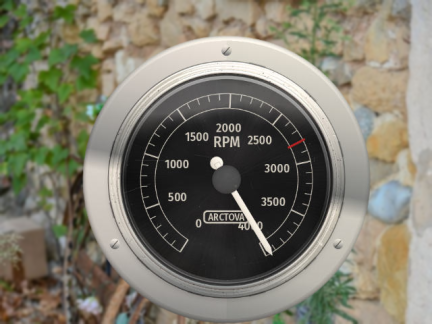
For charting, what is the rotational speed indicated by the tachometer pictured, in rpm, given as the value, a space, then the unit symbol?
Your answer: 3950 rpm
